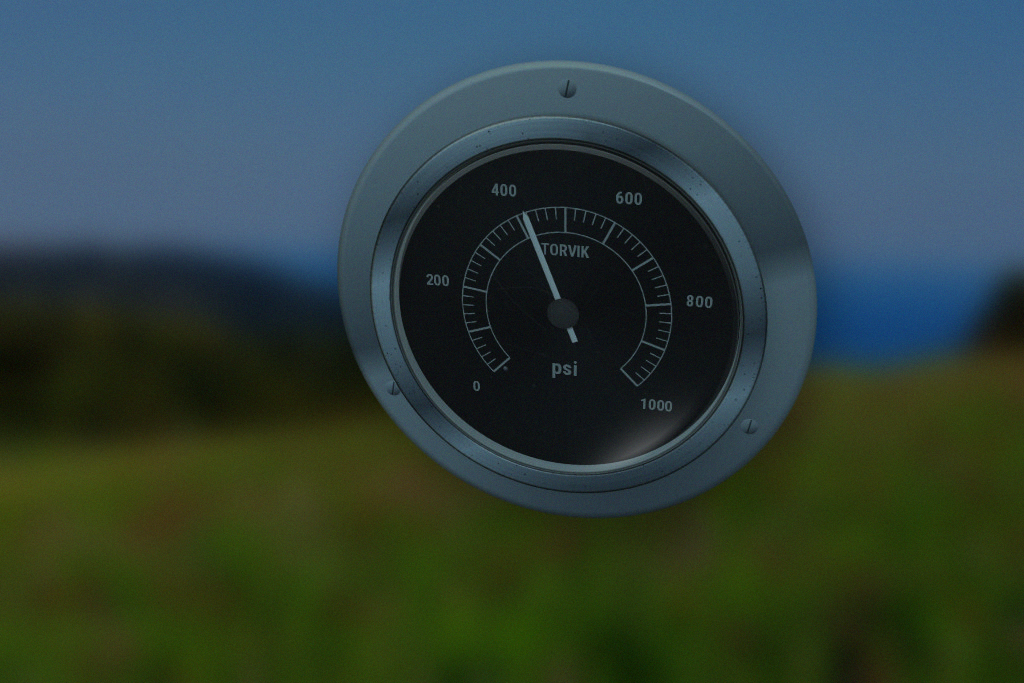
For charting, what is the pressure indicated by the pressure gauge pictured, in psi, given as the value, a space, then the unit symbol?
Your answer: 420 psi
